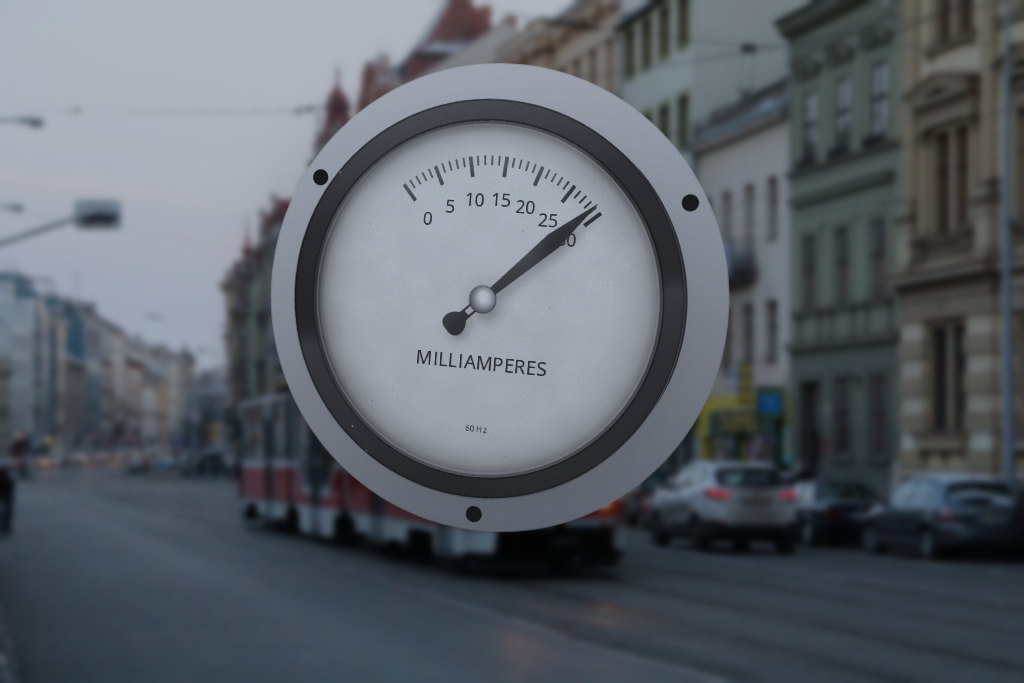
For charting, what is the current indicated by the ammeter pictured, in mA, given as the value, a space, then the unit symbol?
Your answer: 29 mA
